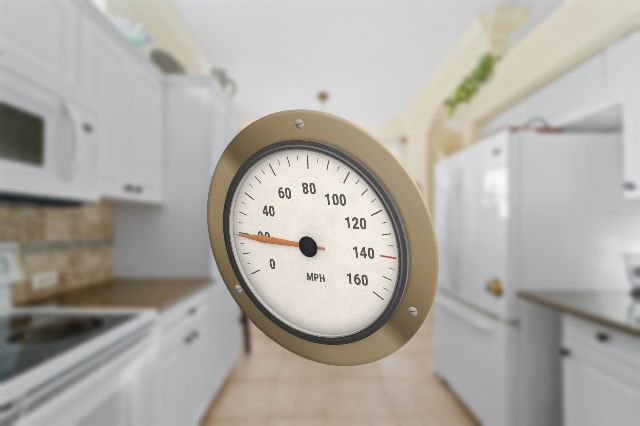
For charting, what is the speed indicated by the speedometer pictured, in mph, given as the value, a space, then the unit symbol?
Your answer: 20 mph
